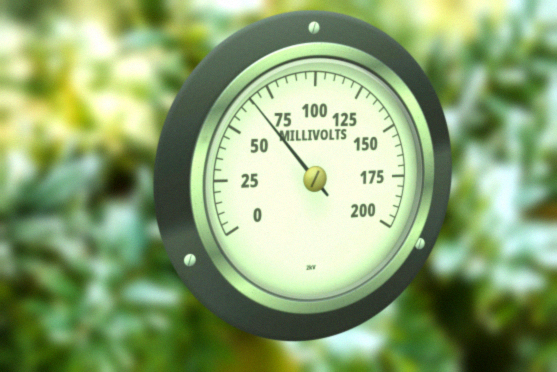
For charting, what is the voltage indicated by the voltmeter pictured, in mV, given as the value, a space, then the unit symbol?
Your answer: 65 mV
